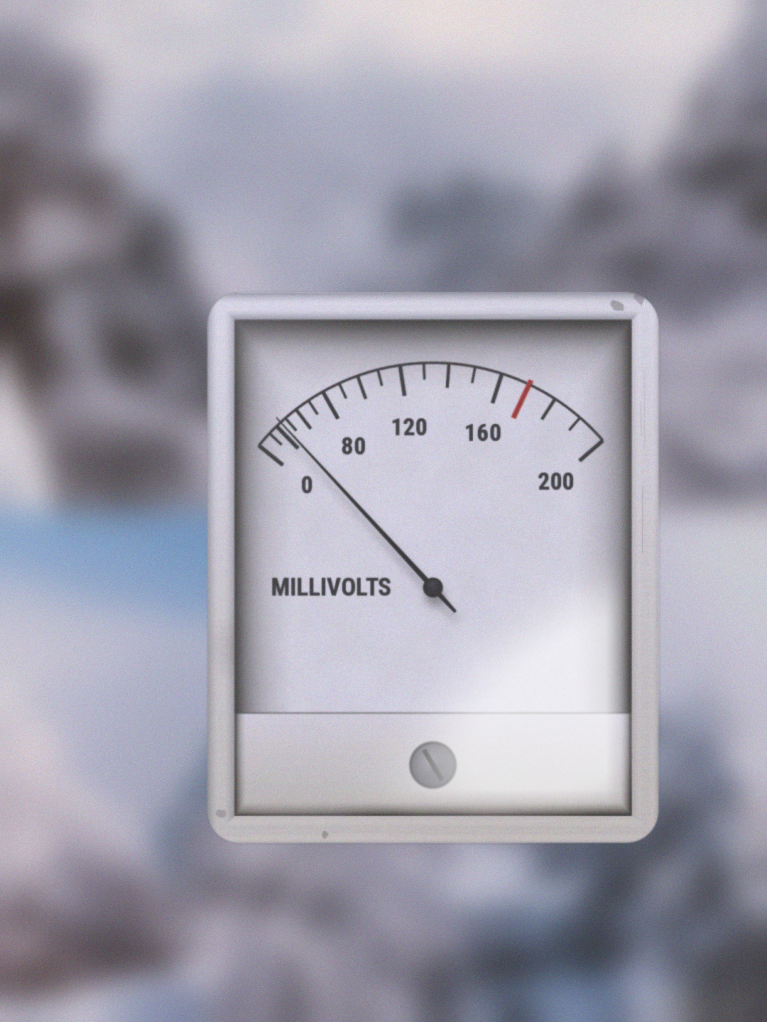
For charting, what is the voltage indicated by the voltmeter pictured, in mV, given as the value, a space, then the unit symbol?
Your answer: 45 mV
